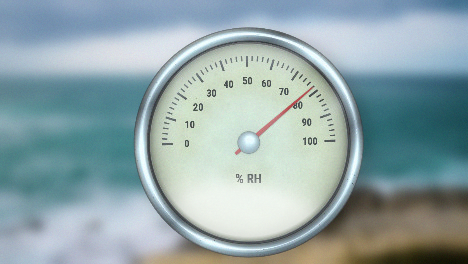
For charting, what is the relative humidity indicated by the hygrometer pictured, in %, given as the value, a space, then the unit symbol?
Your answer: 78 %
